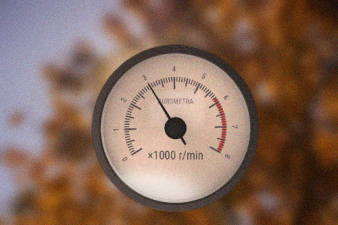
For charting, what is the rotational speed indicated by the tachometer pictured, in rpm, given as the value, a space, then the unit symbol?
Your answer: 3000 rpm
